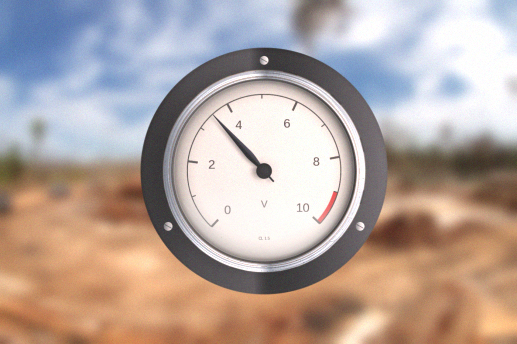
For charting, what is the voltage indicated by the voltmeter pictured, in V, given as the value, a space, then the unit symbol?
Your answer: 3.5 V
